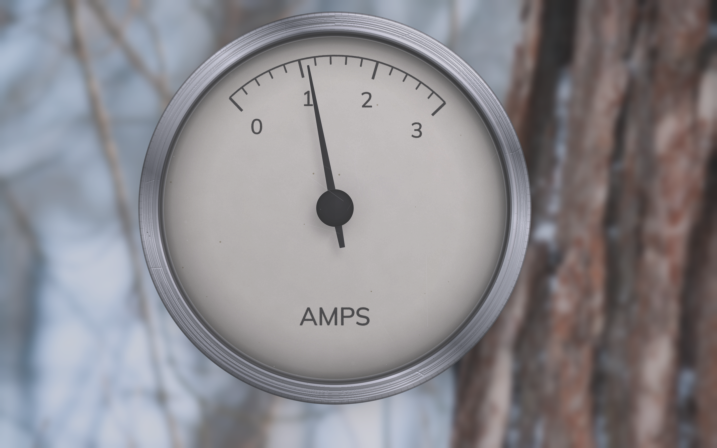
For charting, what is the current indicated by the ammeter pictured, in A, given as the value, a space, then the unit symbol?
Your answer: 1.1 A
